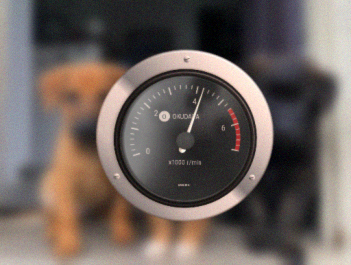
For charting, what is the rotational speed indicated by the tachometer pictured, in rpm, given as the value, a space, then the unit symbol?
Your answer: 4200 rpm
